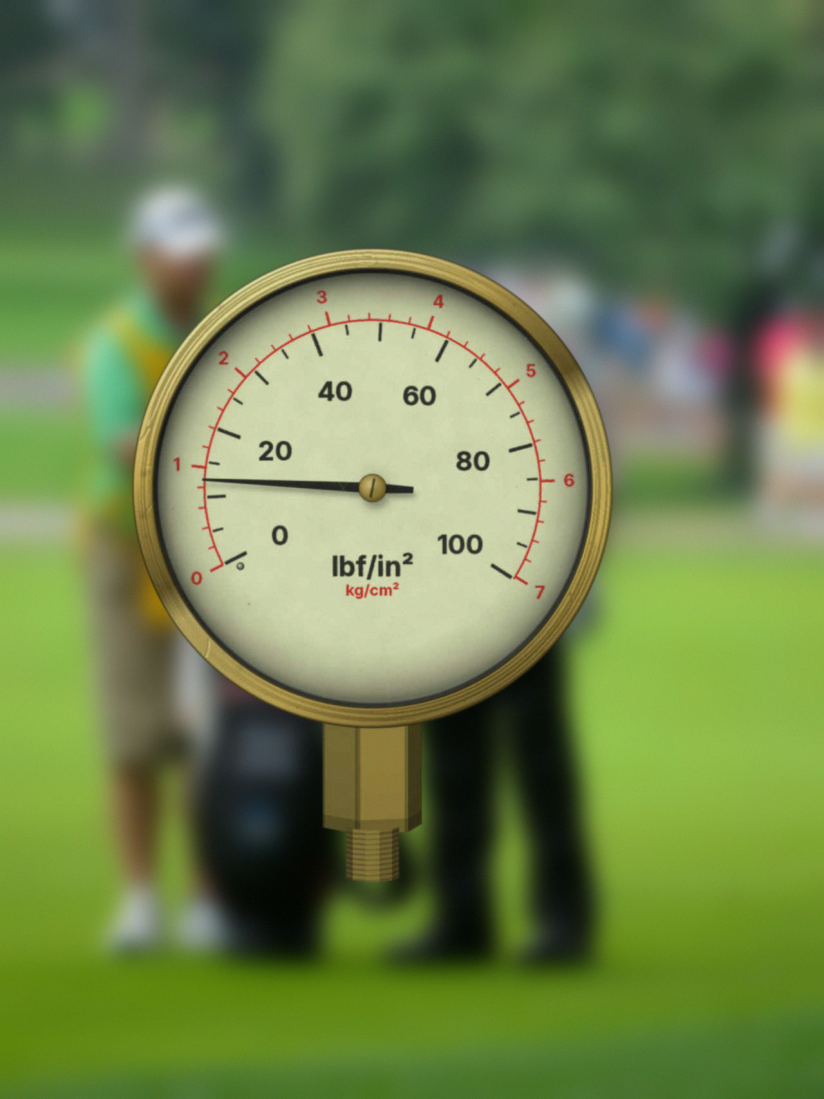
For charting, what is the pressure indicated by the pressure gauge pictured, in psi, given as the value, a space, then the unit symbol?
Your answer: 12.5 psi
